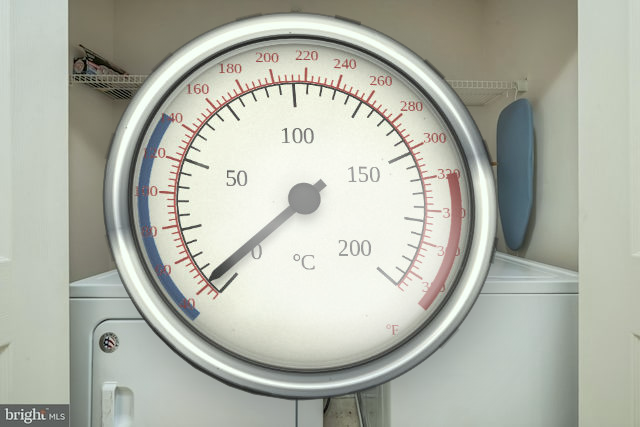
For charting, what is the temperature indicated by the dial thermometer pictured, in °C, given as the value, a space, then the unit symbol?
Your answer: 5 °C
